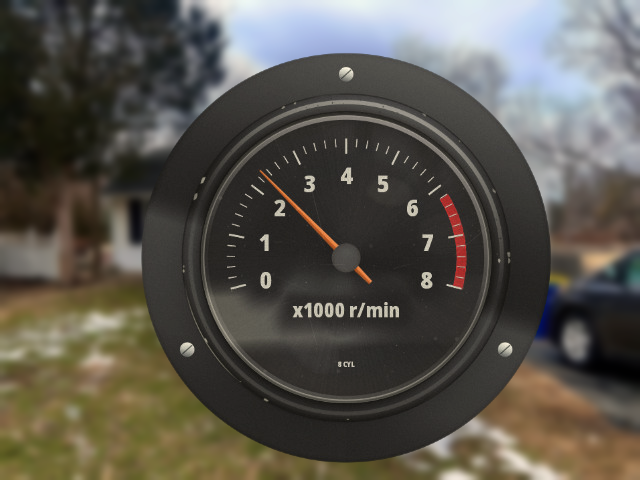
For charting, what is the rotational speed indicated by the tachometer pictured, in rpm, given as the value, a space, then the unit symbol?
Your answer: 2300 rpm
